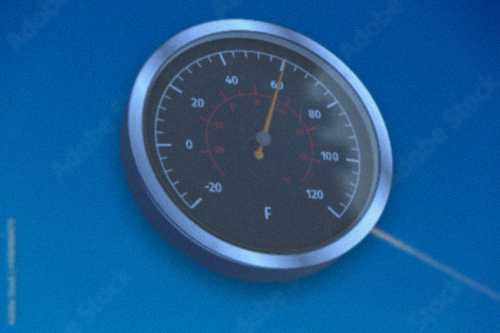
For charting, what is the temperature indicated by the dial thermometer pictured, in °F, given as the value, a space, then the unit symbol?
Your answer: 60 °F
